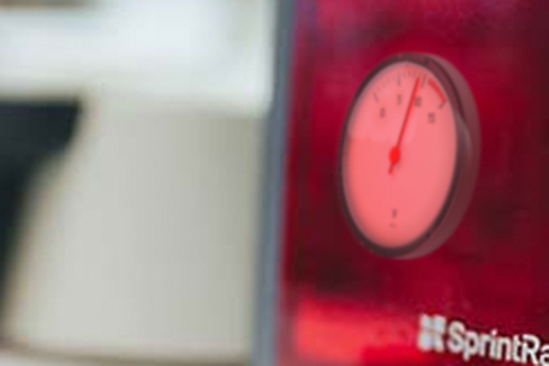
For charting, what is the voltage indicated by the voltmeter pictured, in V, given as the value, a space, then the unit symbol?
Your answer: 10 V
